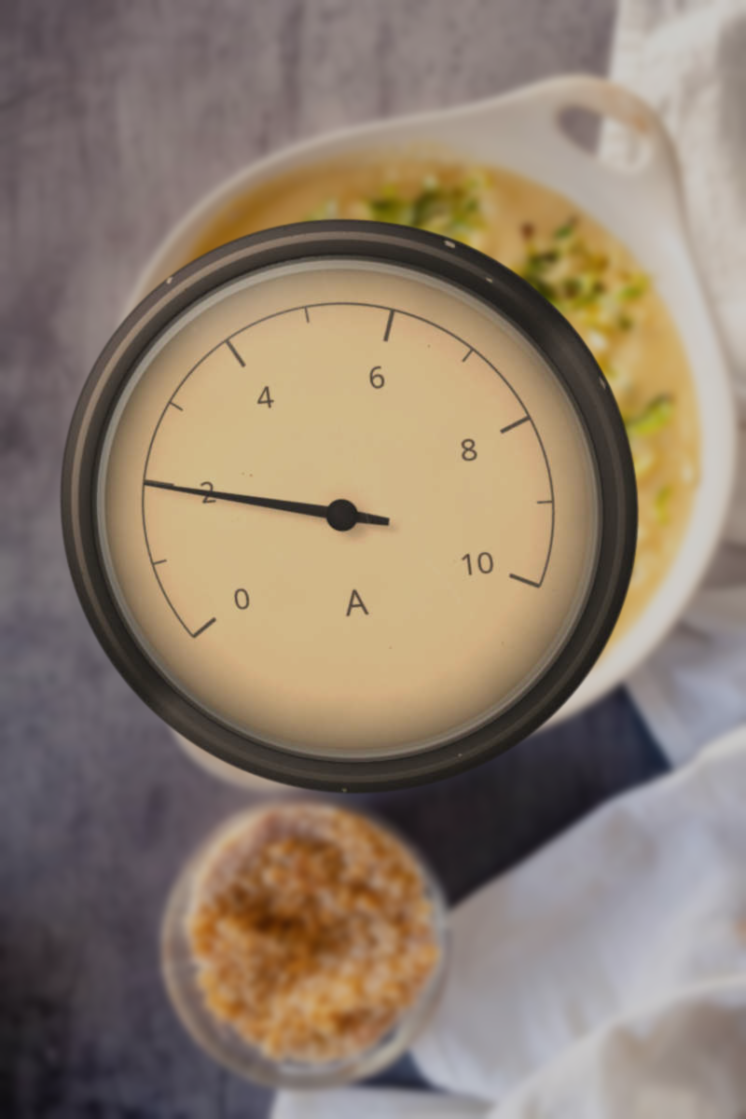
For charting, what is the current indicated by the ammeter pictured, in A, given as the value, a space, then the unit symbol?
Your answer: 2 A
